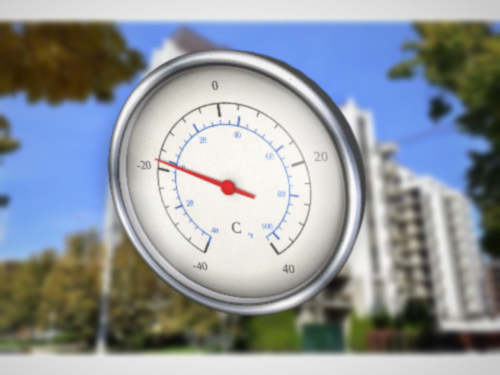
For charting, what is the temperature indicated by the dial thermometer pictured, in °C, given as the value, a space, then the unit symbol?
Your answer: -18 °C
